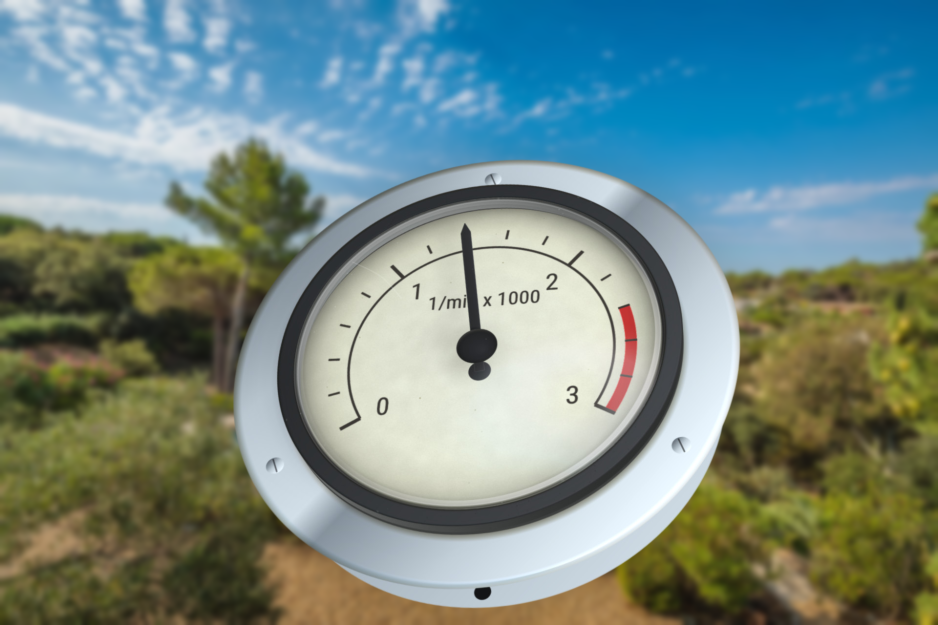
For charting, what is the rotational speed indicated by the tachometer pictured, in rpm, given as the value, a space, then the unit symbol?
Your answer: 1400 rpm
